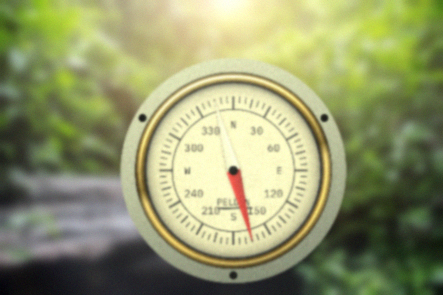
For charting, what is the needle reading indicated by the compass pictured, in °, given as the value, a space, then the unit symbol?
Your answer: 165 °
